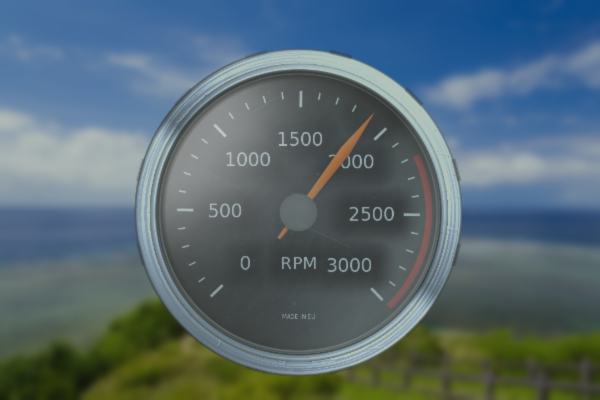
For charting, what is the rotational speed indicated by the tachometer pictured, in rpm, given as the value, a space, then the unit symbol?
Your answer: 1900 rpm
